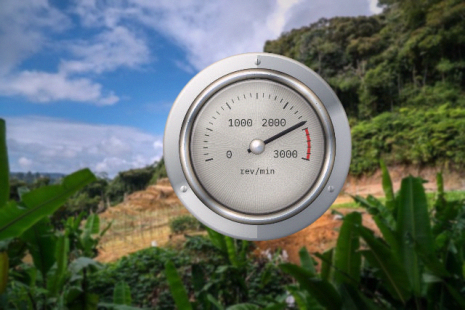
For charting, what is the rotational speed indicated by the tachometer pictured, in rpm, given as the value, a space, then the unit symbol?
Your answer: 2400 rpm
